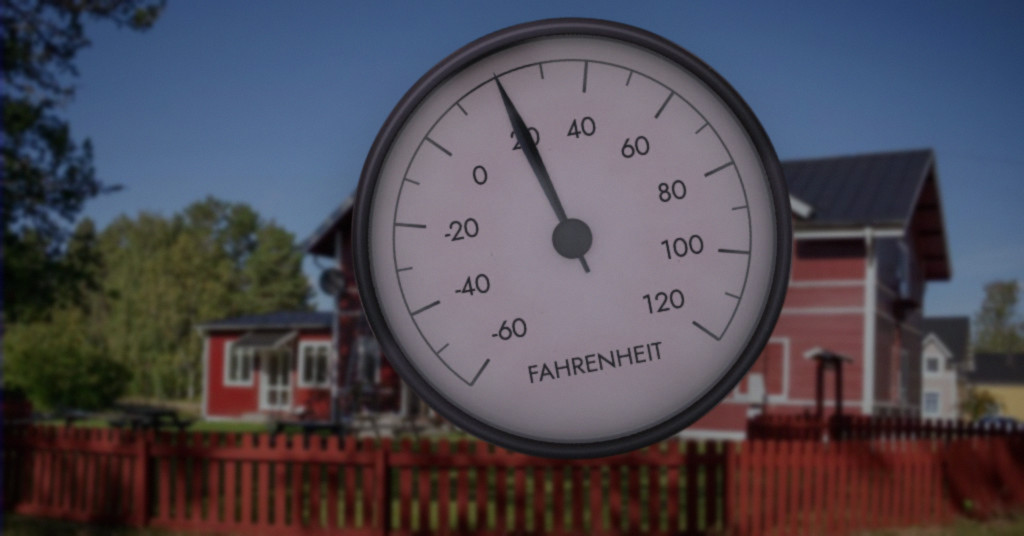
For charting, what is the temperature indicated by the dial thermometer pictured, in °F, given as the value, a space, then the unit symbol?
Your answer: 20 °F
